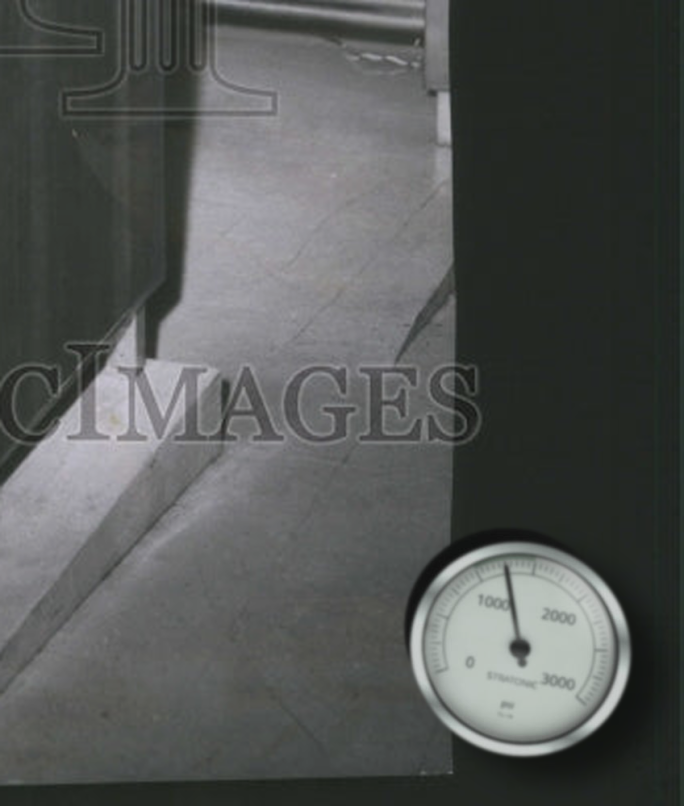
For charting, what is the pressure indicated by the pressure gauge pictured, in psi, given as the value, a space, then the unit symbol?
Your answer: 1250 psi
